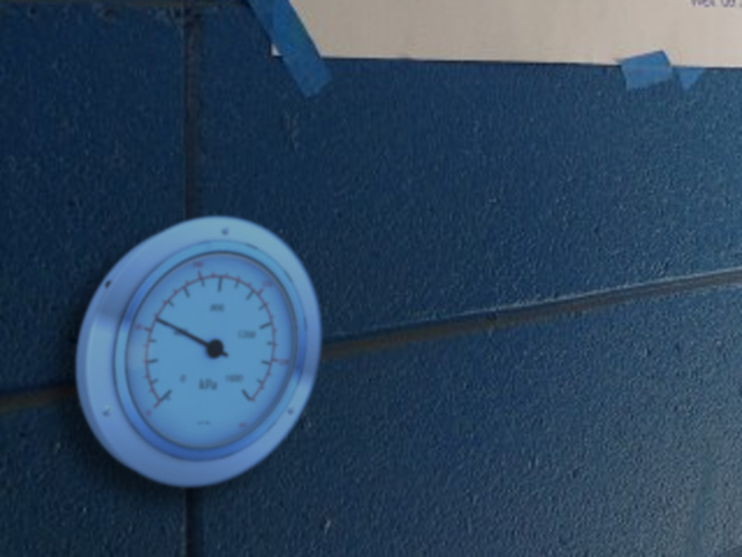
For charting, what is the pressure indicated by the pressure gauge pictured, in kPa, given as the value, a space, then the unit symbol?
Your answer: 400 kPa
